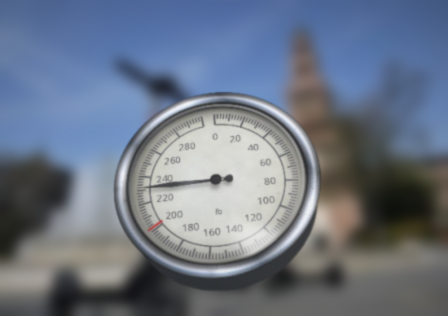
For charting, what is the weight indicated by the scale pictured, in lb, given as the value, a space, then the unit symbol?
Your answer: 230 lb
